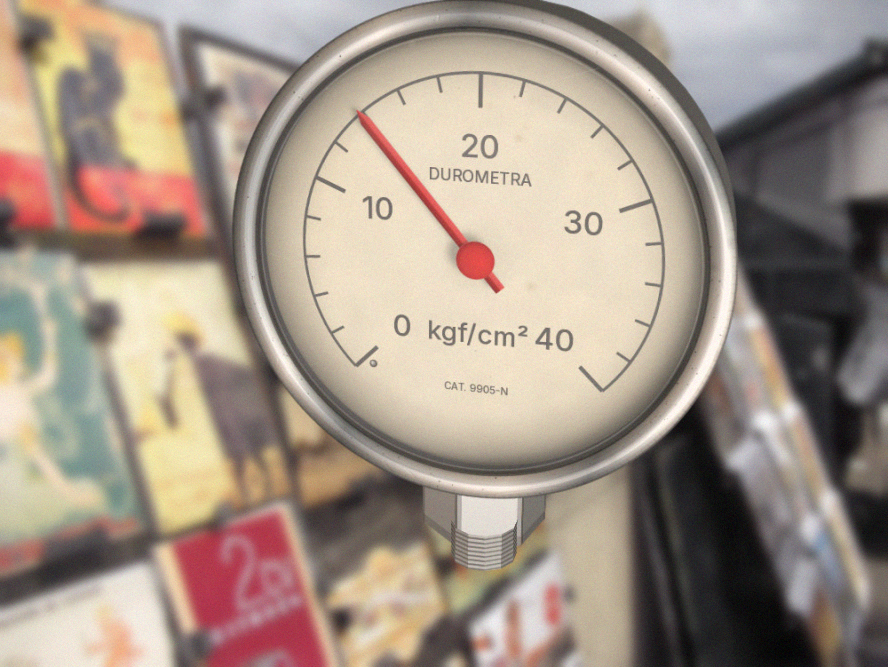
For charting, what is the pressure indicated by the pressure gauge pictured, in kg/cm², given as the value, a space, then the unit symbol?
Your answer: 14 kg/cm²
